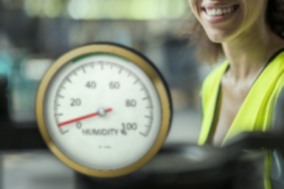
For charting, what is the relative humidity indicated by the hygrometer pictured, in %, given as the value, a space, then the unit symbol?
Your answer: 5 %
